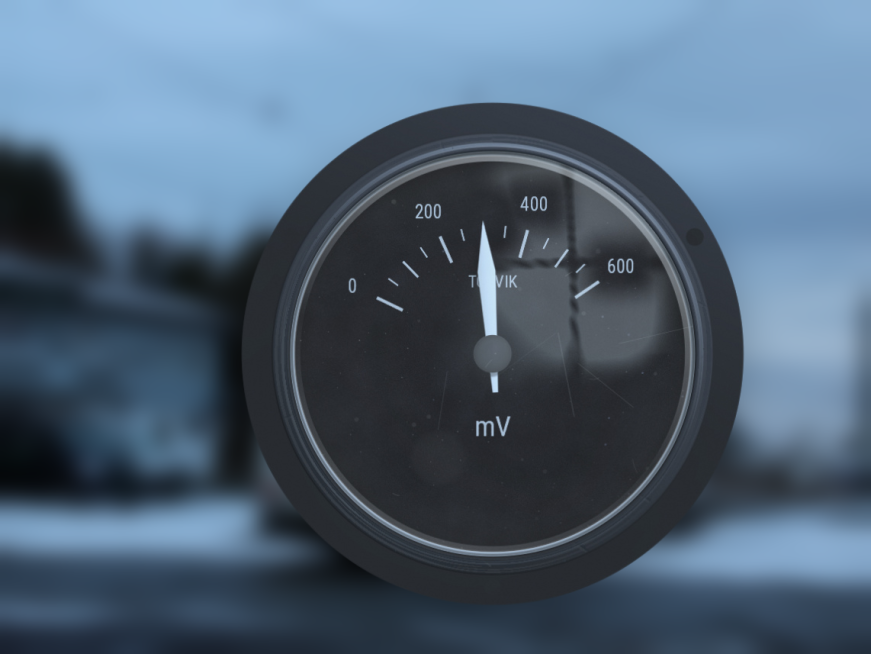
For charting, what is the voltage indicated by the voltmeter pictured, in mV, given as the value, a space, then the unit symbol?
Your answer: 300 mV
